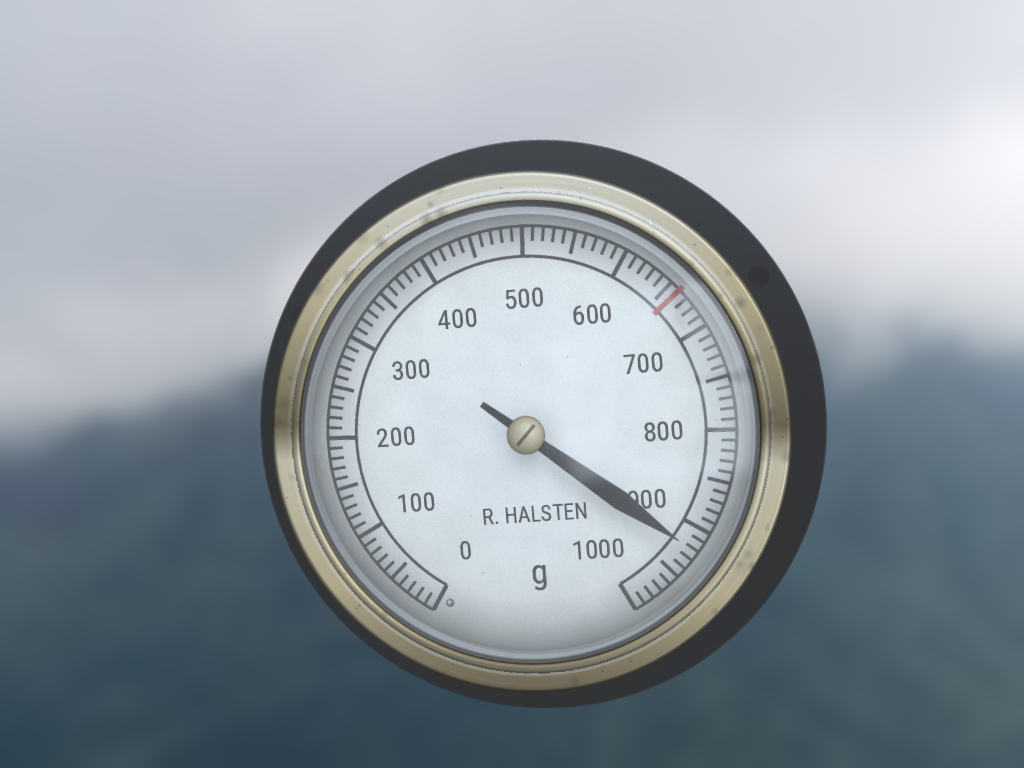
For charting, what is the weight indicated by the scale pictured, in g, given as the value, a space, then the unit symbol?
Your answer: 920 g
